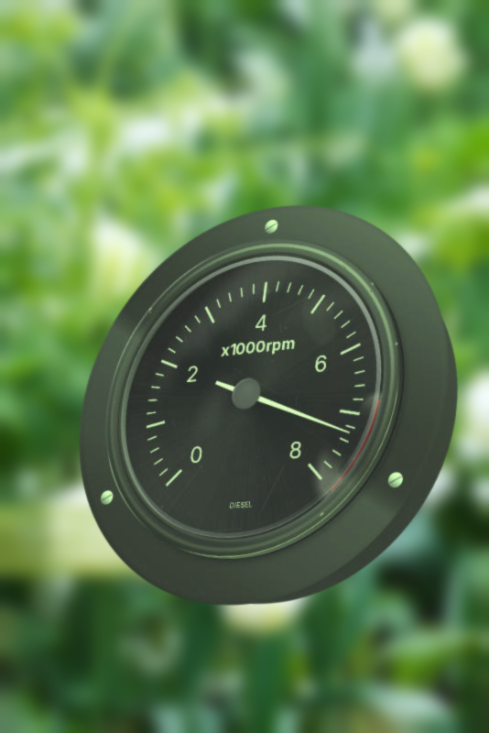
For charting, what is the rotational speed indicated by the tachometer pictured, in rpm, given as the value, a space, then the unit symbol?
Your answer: 7300 rpm
